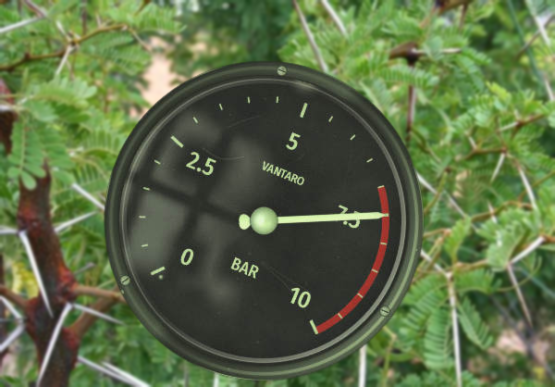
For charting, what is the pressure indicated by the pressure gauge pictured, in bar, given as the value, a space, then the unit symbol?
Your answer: 7.5 bar
